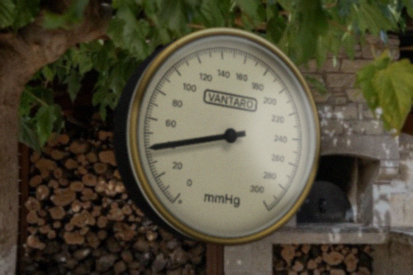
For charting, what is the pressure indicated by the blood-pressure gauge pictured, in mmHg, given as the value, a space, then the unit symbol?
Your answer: 40 mmHg
